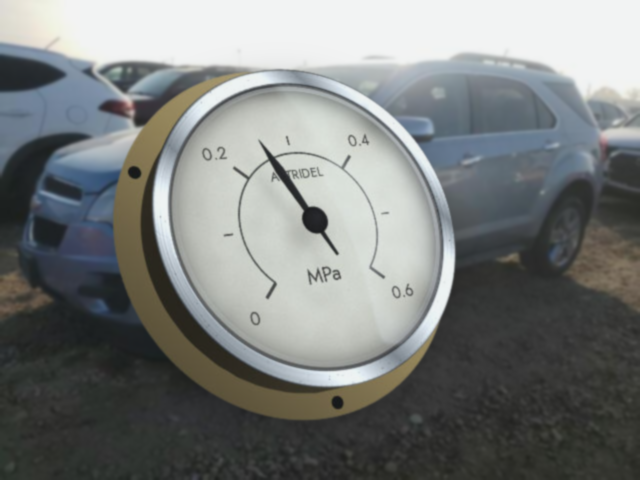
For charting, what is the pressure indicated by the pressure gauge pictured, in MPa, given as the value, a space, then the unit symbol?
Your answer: 0.25 MPa
